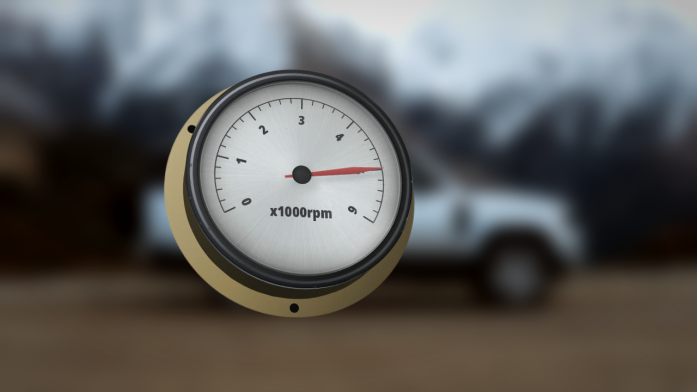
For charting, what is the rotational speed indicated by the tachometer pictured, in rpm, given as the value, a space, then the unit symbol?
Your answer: 5000 rpm
